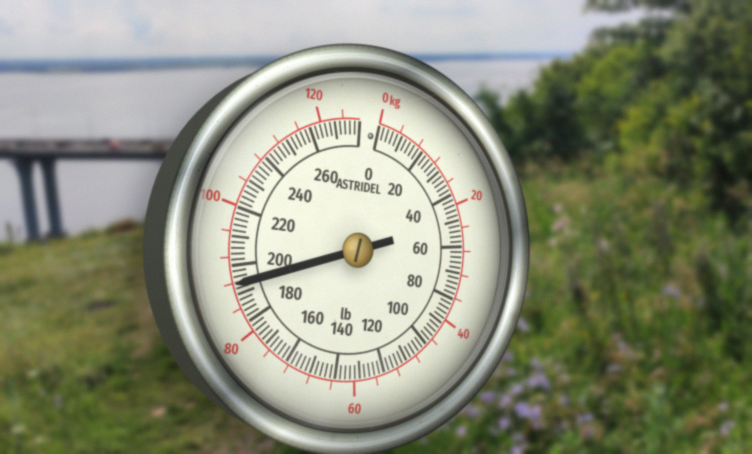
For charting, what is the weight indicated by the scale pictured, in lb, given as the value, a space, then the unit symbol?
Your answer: 194 lb
